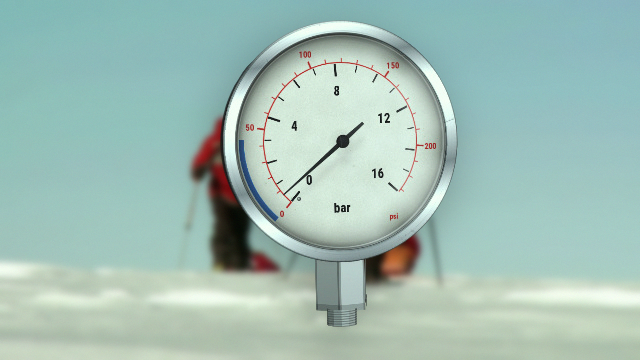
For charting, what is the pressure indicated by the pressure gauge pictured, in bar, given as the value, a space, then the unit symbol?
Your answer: 0.5 bar
